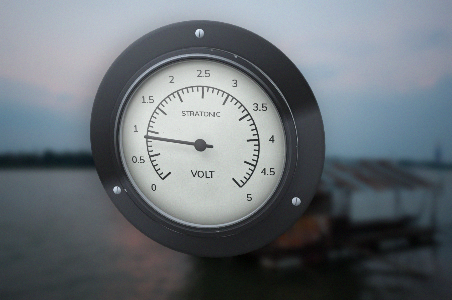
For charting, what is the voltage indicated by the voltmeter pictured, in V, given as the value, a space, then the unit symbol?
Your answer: 0.9 V
